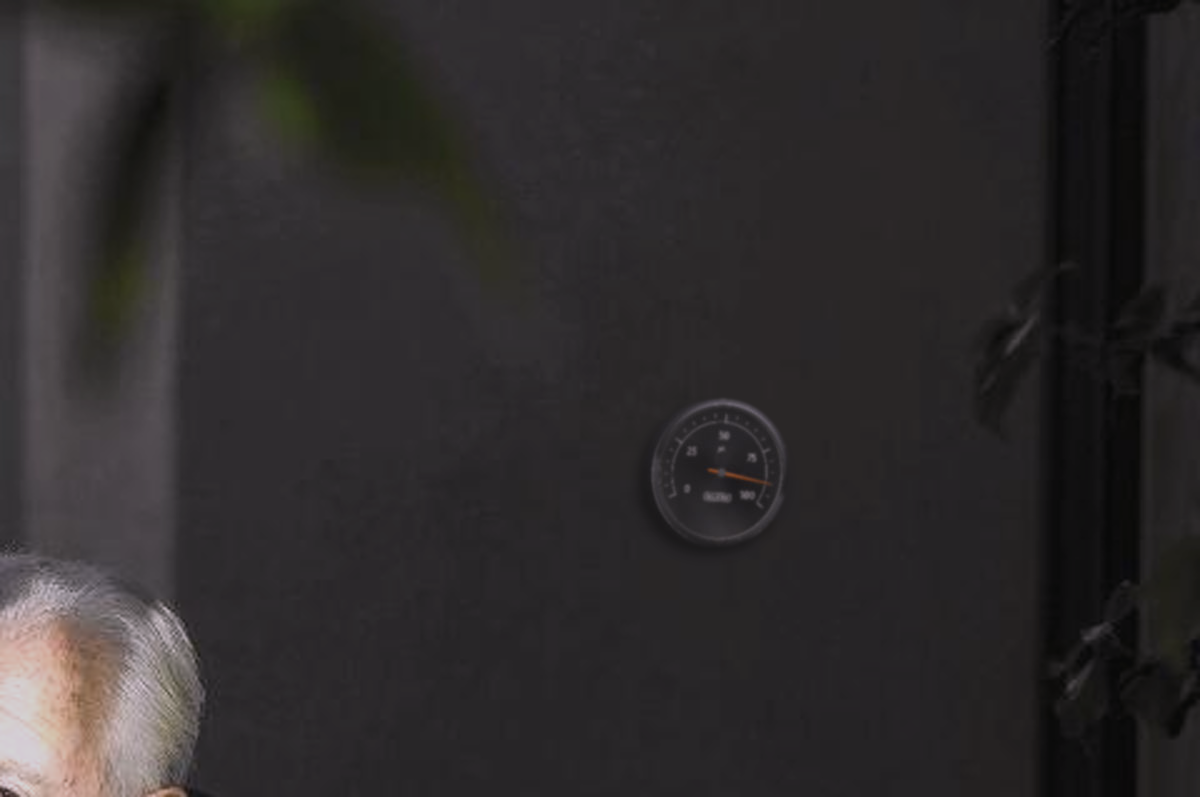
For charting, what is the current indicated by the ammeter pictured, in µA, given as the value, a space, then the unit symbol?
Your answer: 90 µA
